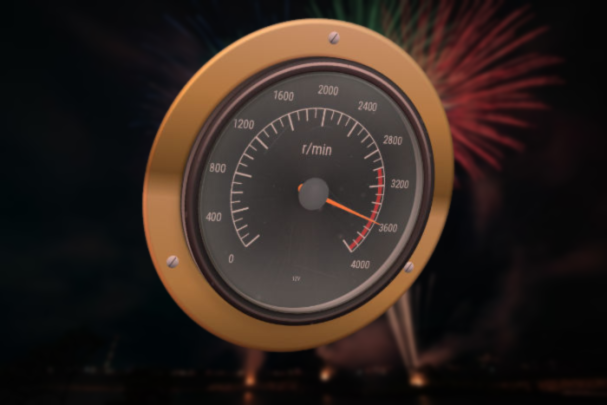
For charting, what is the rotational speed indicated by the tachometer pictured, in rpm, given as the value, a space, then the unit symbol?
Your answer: 3600 rpm
